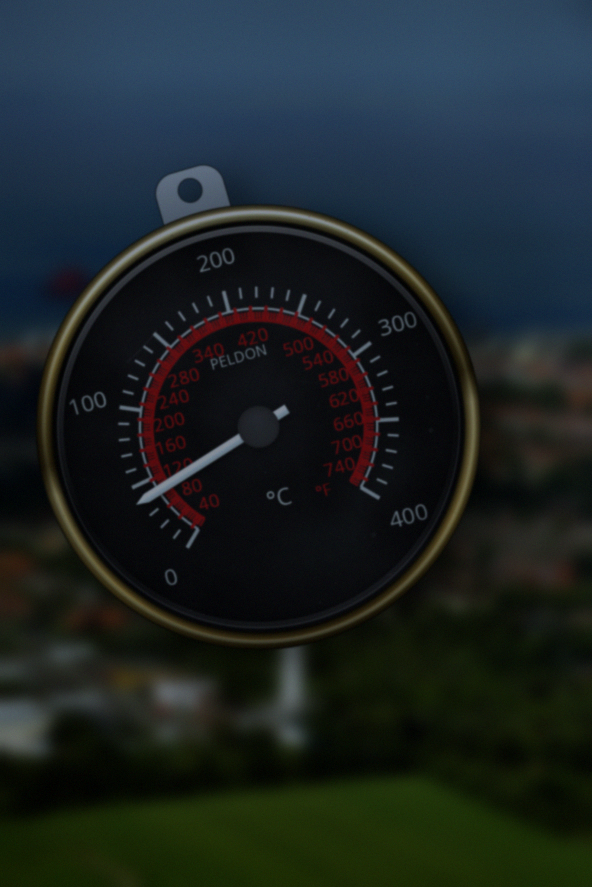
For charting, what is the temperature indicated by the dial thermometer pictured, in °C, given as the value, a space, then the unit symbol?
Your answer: 40 °C
